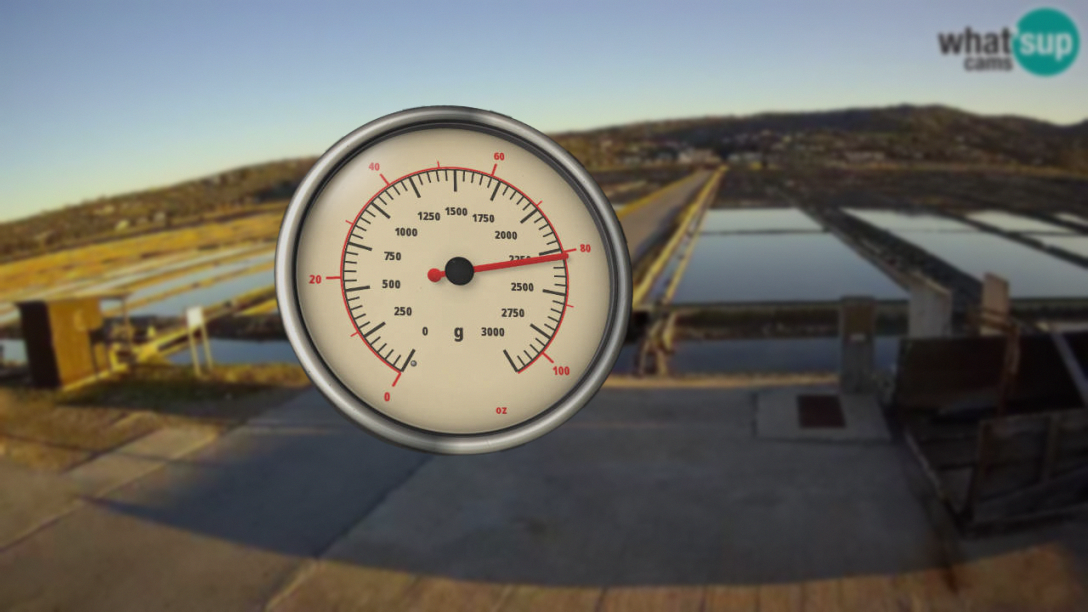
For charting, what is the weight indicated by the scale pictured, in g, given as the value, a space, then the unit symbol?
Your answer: 2300 g
